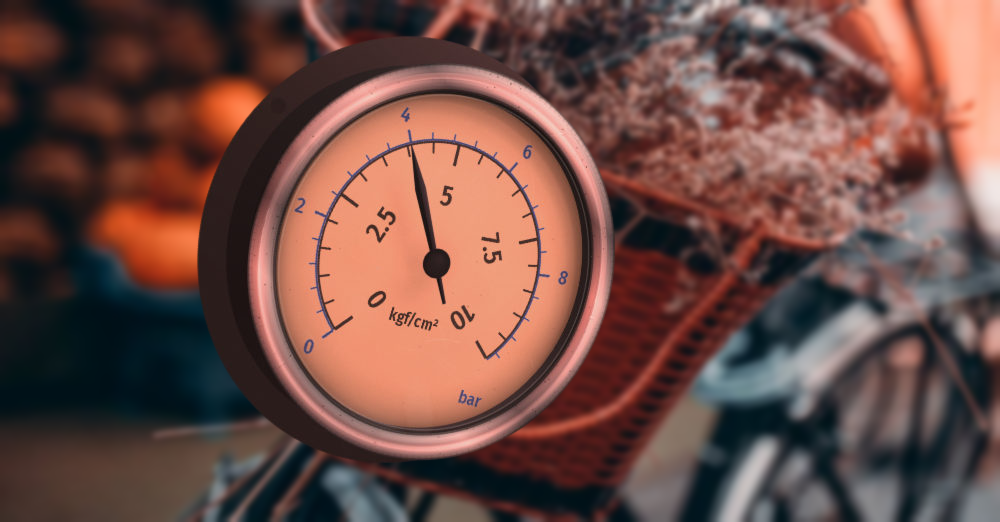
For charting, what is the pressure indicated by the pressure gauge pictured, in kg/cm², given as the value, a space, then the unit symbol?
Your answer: 4 kg/cm²
